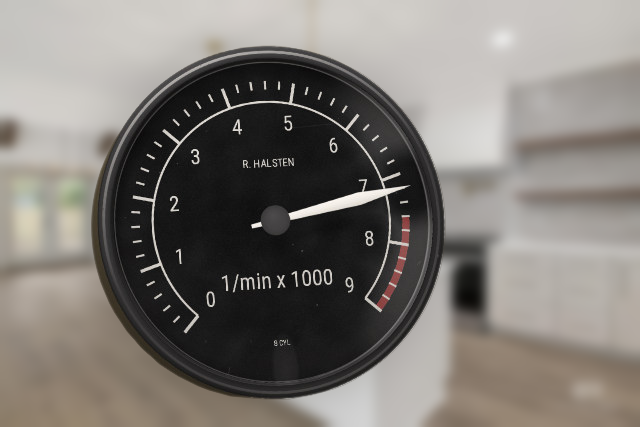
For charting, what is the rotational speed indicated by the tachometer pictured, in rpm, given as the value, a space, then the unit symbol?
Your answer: 7200 rpm
